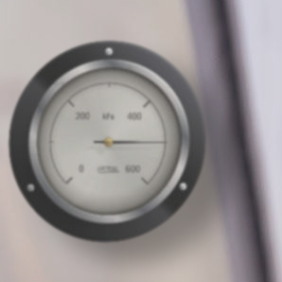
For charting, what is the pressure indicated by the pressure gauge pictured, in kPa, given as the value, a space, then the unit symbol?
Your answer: 500 kPa
